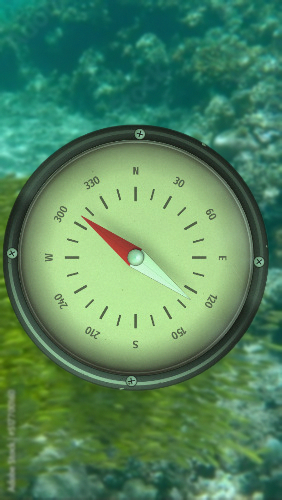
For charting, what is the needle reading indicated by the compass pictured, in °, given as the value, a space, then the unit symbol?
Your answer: 307.5 °
